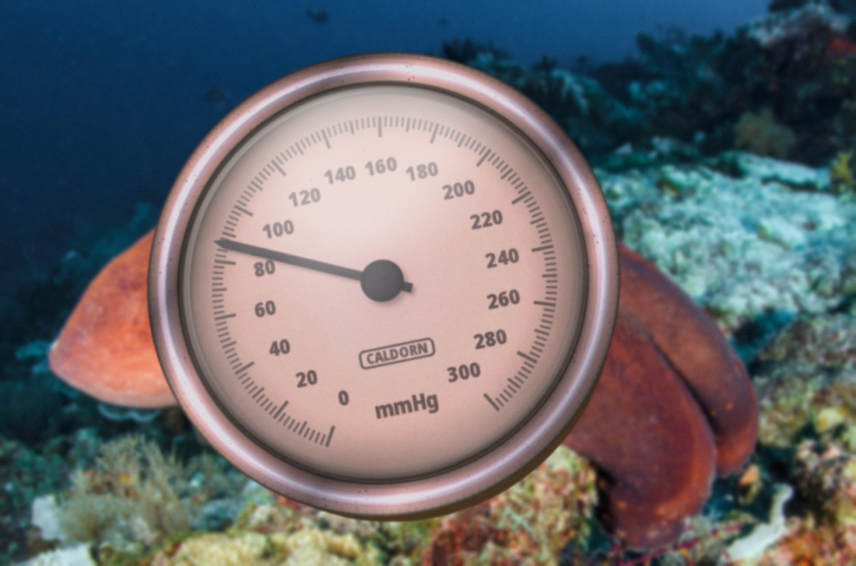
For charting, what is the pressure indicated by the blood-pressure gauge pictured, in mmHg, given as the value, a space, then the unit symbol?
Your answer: 86 mmHg
